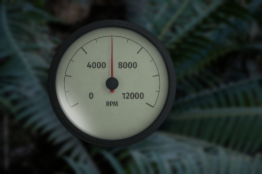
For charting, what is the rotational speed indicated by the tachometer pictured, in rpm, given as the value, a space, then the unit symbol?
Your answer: 6000 rpm
